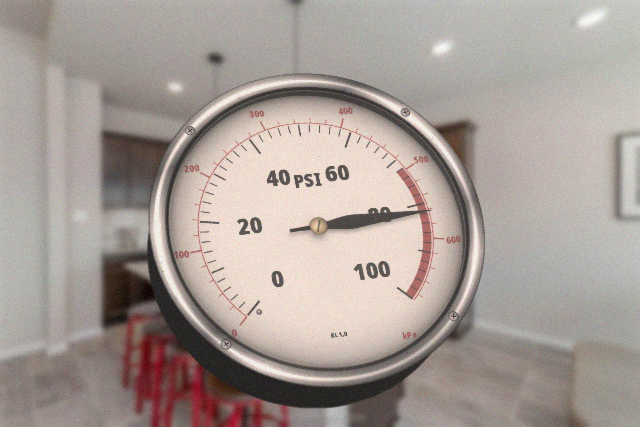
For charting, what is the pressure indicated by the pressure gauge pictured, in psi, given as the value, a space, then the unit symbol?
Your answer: 82 psi
